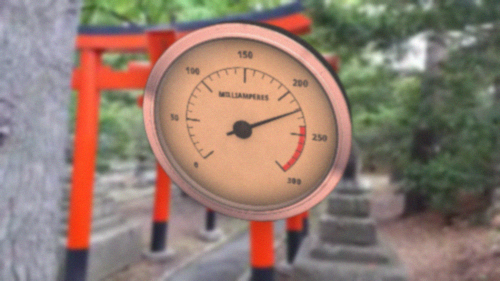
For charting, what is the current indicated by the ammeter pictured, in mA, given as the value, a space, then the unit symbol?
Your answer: 220 mA
